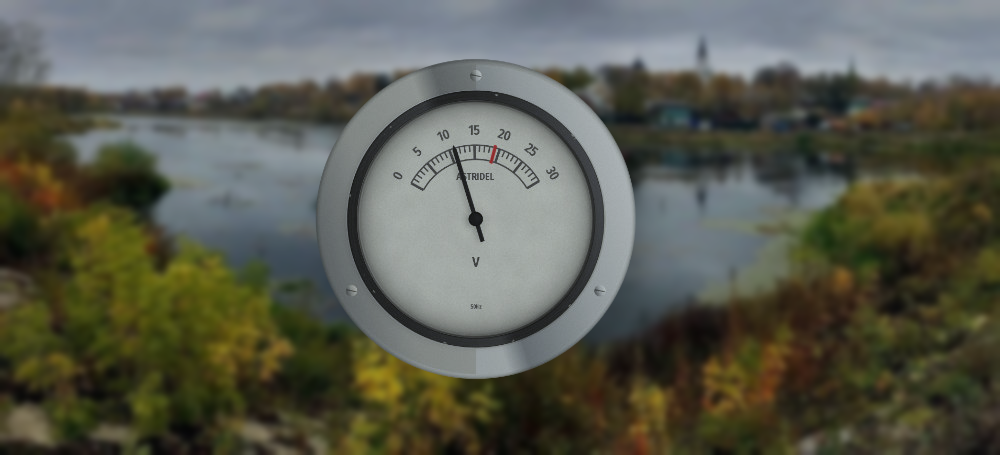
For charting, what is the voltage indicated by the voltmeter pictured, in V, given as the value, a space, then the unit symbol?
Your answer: 11 V
